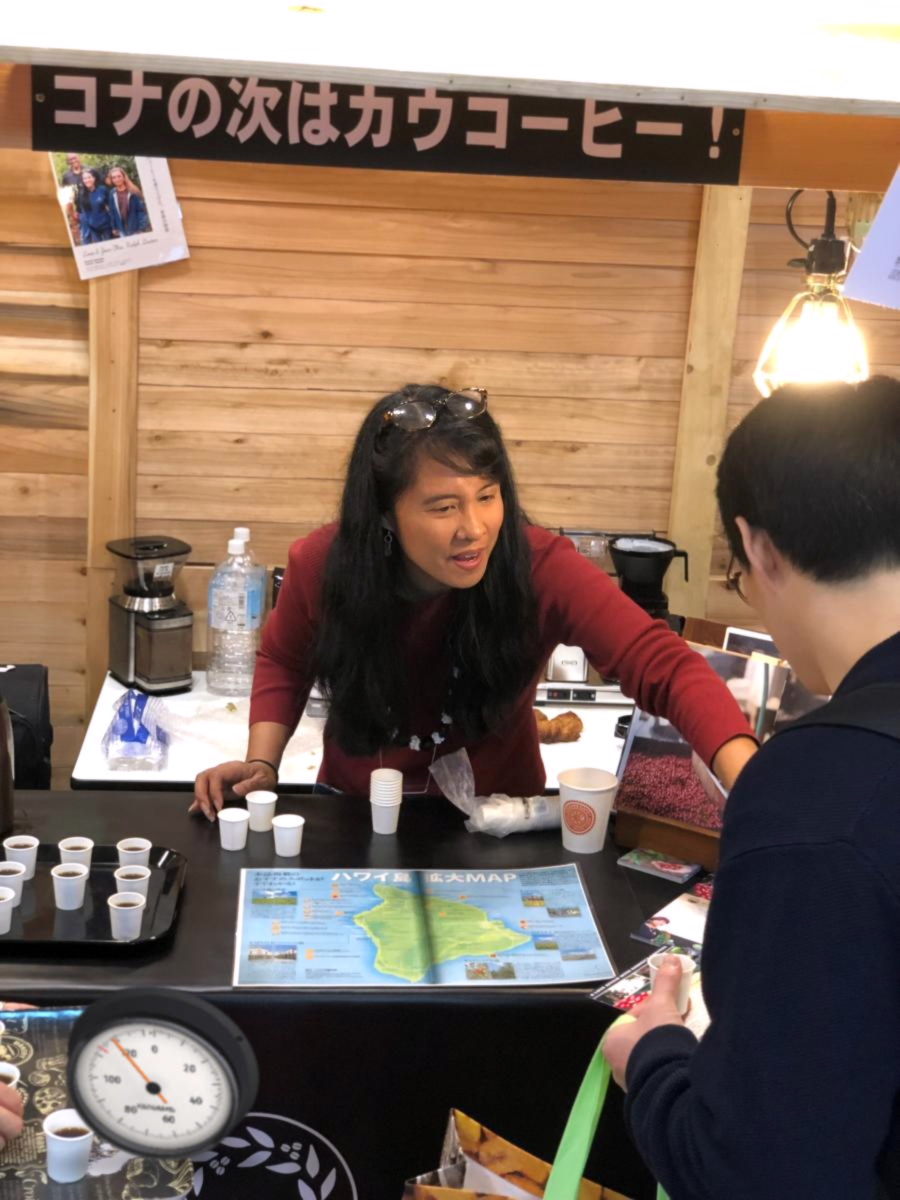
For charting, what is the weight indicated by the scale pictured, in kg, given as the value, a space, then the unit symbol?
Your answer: 120 kg
